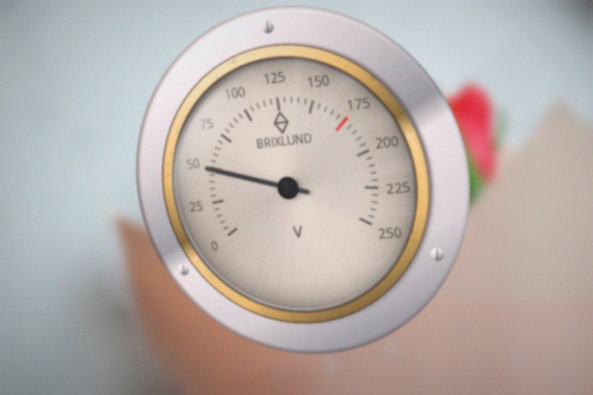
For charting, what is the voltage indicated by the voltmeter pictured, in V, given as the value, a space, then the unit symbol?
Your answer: 50 V
